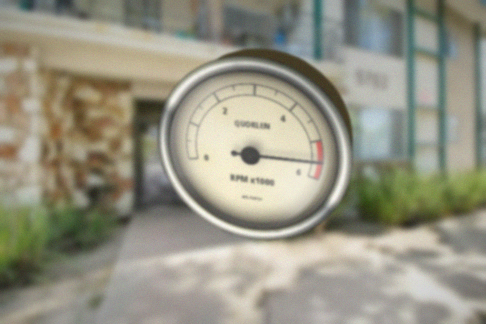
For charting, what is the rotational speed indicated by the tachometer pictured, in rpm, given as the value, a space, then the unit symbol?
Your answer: 5500 rpm
